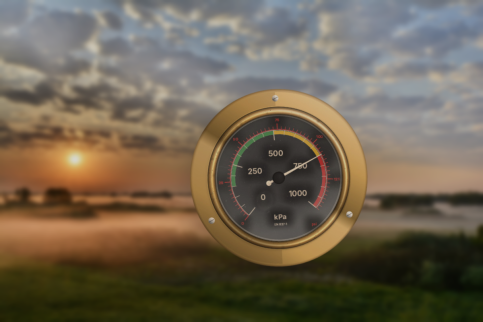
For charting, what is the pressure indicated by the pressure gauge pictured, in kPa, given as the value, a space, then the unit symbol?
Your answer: 750 kPa
